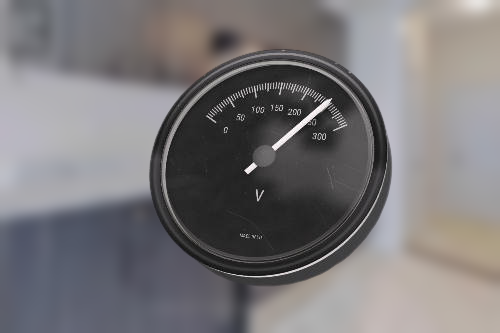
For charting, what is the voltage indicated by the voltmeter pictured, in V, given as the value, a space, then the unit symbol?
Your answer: 250 V
